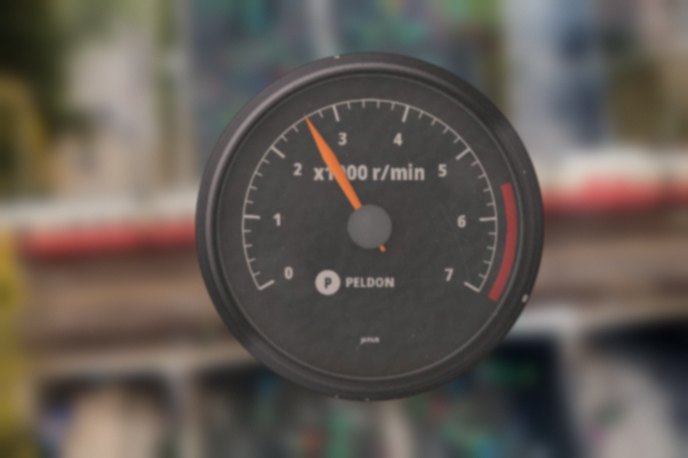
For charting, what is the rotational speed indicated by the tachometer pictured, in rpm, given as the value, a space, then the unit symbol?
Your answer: 2600 rpm
